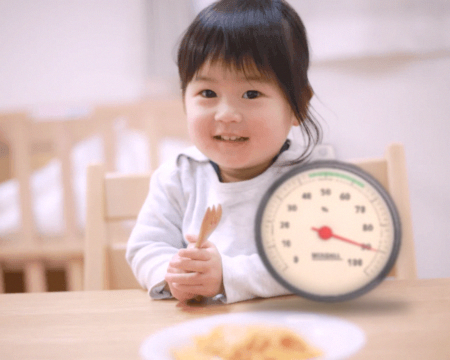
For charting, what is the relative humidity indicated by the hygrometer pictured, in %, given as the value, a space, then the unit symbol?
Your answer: 90 %
